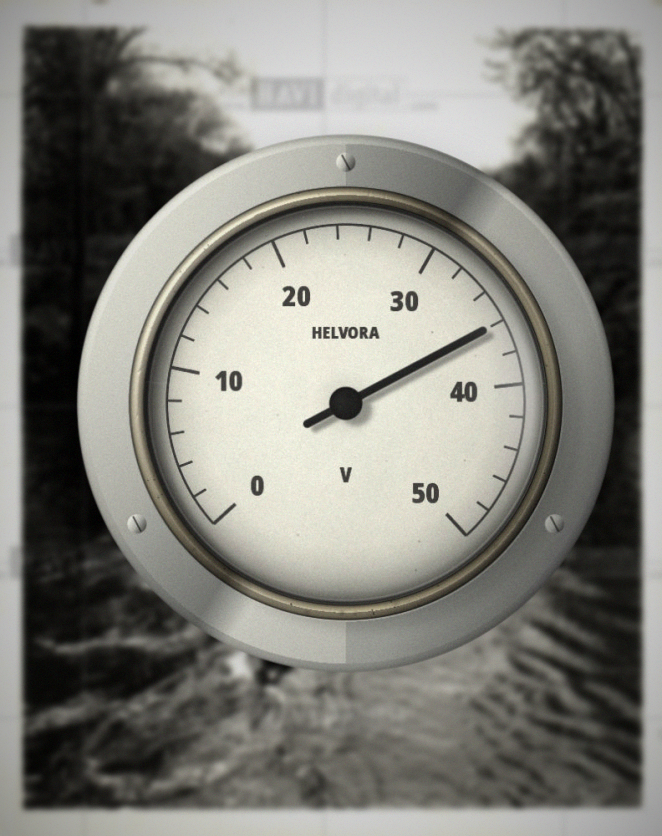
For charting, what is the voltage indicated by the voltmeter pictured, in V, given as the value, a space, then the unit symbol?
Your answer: 36 V
